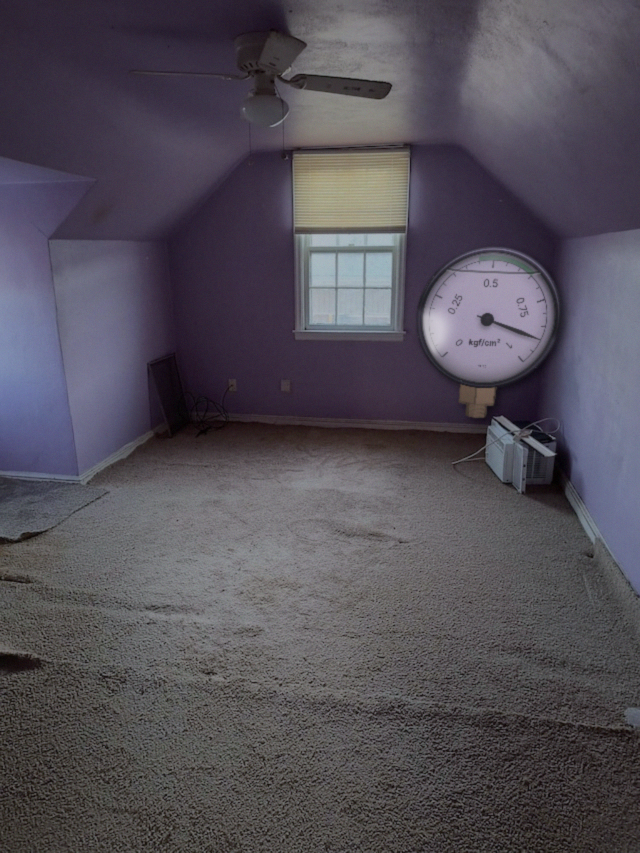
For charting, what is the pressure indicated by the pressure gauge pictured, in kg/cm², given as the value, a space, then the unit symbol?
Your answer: 0.9 kg/cm²
